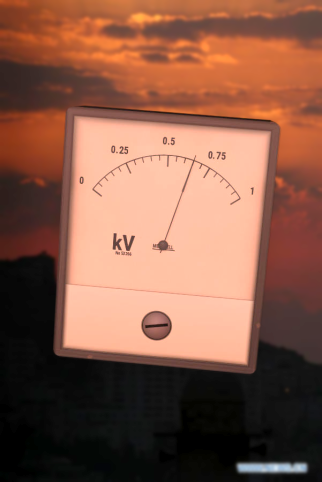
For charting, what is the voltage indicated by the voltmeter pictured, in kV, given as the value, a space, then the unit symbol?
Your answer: 0.65 kV
